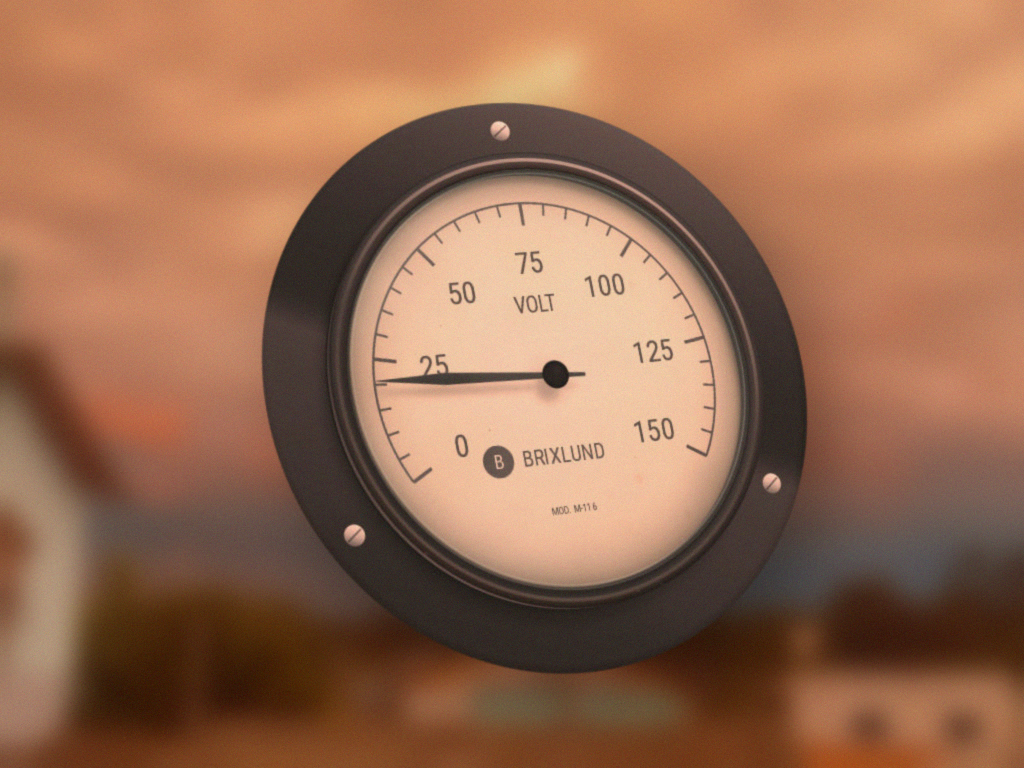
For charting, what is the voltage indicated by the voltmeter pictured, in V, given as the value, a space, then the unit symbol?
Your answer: 20 V
